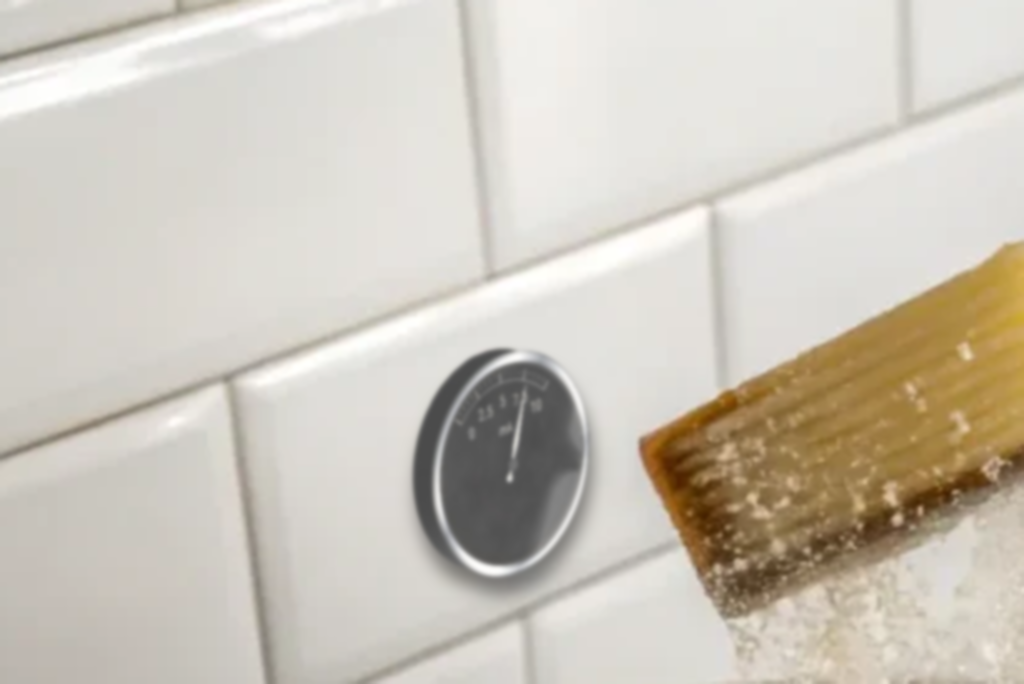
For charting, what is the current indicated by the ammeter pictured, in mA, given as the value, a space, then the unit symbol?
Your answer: 7.5 mA
